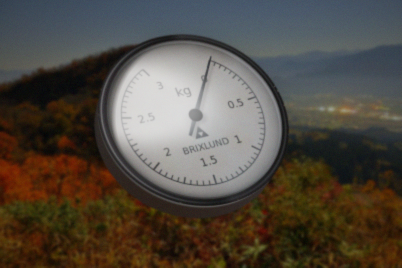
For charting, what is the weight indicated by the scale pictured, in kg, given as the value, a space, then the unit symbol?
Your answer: 0 kg
